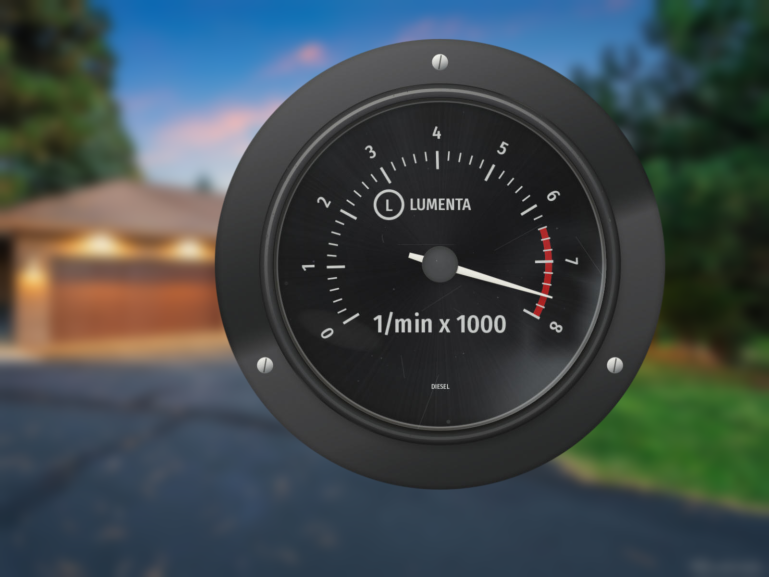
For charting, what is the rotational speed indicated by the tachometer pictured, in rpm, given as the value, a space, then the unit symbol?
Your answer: 7600 rpm
